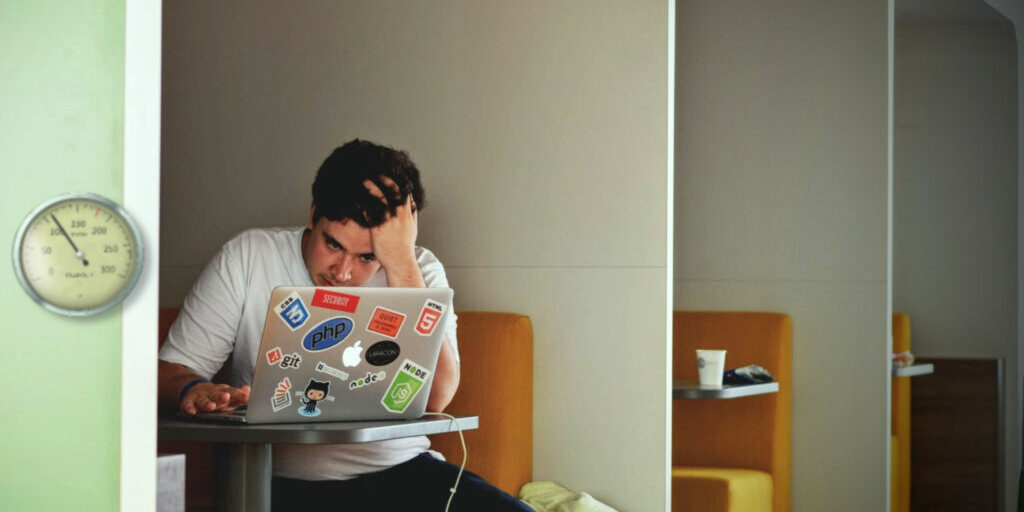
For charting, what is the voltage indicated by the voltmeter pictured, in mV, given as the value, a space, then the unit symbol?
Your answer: 110 mV
